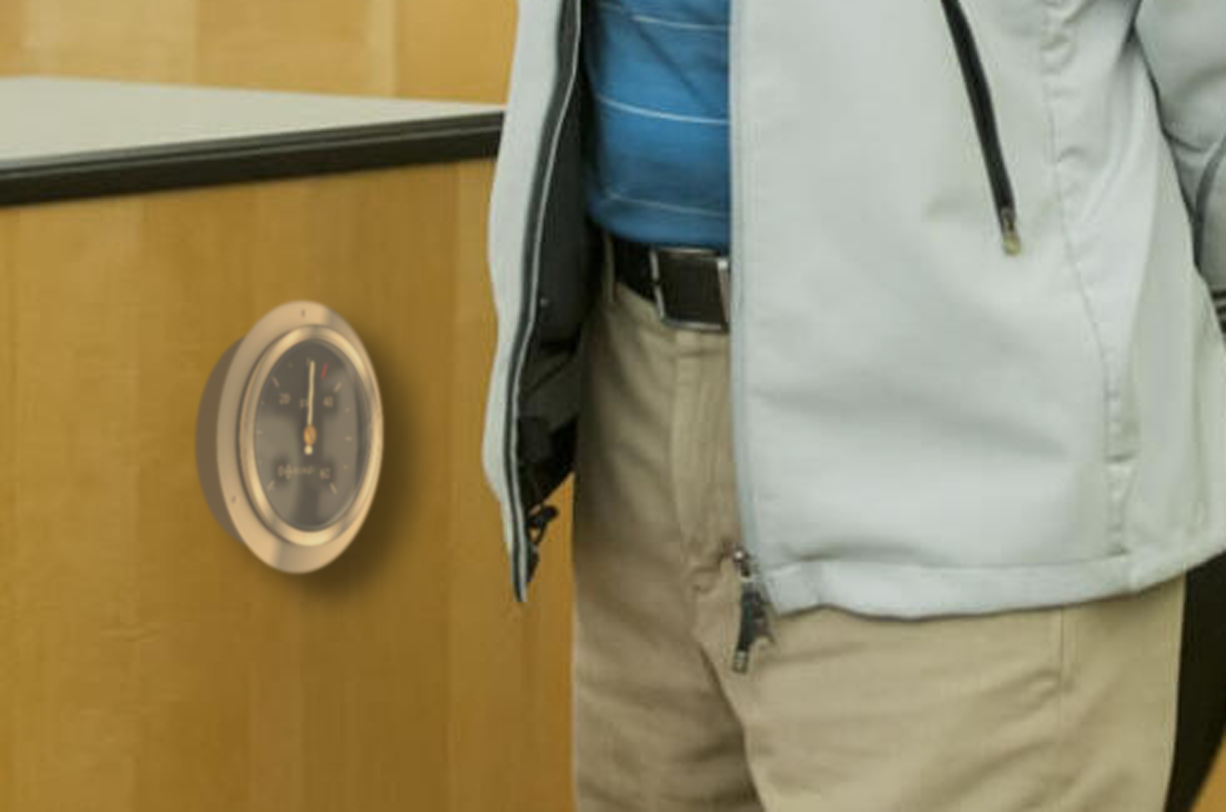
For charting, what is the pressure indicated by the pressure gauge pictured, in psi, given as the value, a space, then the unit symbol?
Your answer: 30 psi
